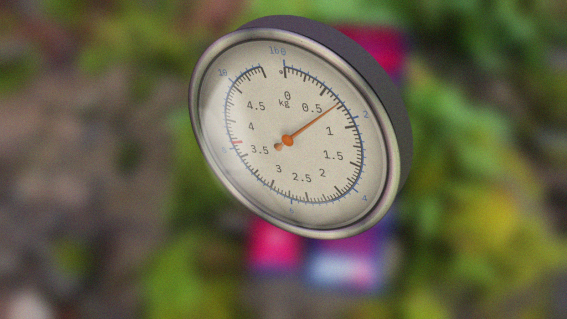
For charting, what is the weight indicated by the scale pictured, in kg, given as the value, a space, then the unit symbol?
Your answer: 0.7 kg
